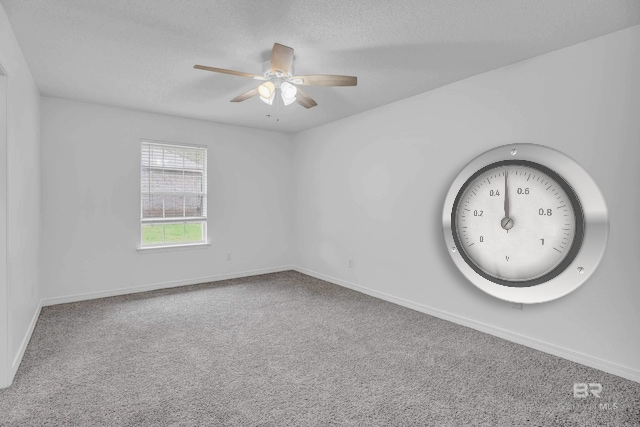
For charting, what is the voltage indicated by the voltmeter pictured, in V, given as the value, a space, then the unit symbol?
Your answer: 0.5 V
